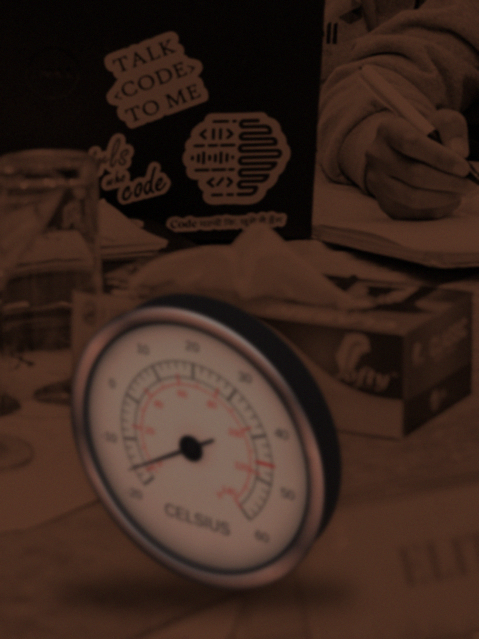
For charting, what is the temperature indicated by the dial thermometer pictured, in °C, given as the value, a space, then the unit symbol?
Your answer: -16 °C
